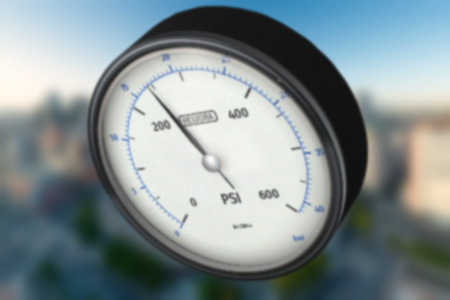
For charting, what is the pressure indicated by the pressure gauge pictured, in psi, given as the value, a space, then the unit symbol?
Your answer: 250 psi
